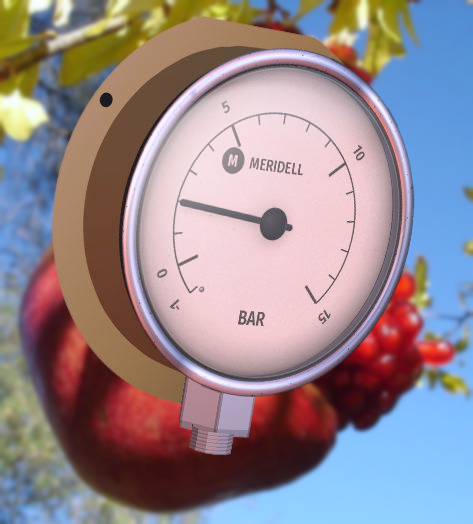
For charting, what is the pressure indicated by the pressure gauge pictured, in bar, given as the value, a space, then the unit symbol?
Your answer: 2 bar
